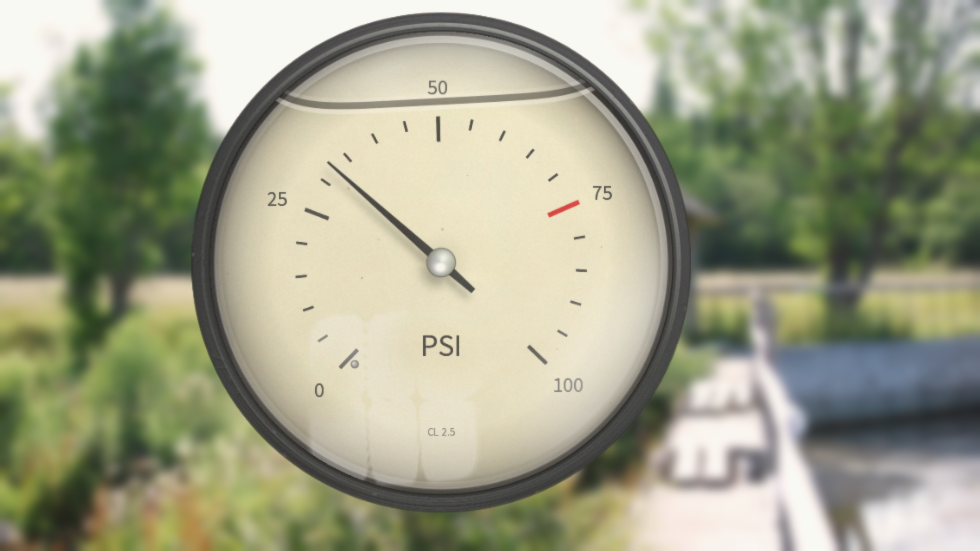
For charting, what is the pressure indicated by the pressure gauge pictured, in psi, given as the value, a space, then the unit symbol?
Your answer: 32.5 psi
